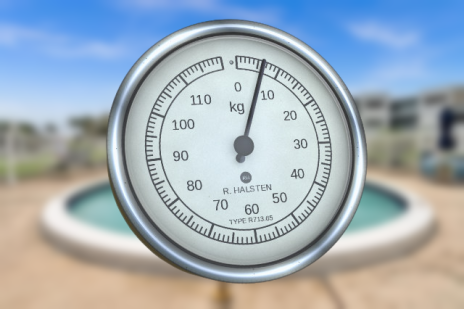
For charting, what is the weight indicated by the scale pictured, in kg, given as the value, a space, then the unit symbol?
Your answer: 6 kg
